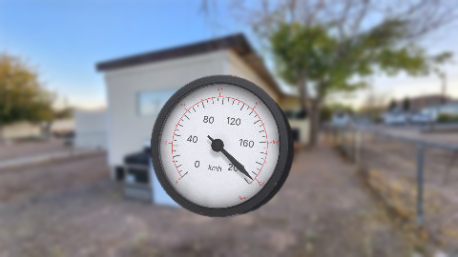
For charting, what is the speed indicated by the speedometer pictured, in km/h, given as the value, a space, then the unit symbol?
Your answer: 195 km/h
